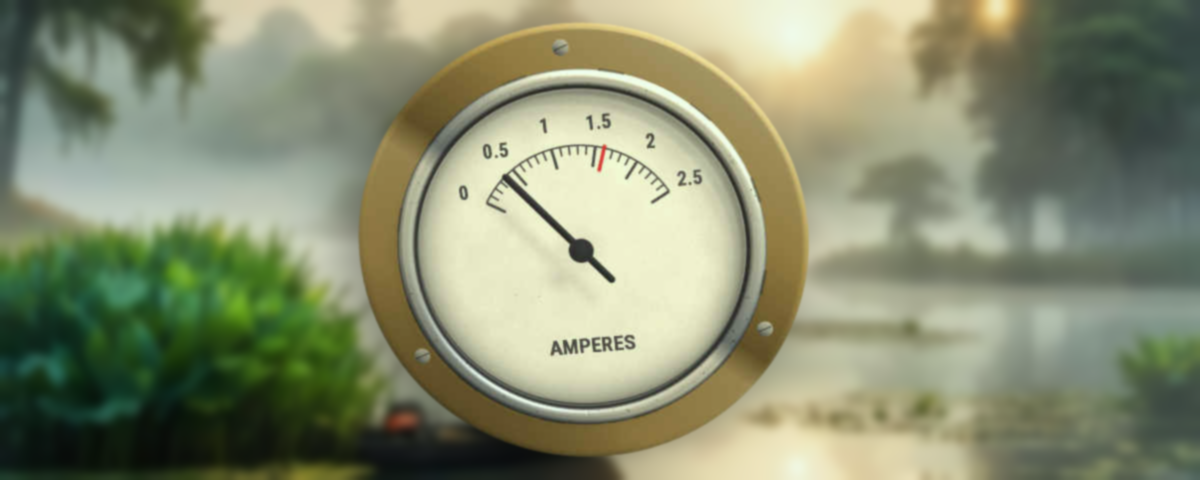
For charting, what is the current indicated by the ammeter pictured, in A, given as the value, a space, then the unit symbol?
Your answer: 0.4 A
